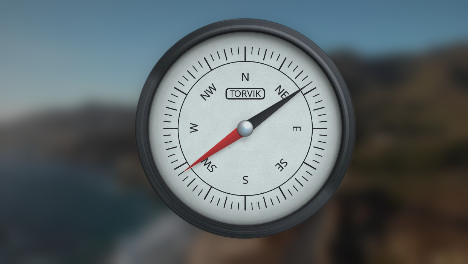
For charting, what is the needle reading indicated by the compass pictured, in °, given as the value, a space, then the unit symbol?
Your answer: 235 °
